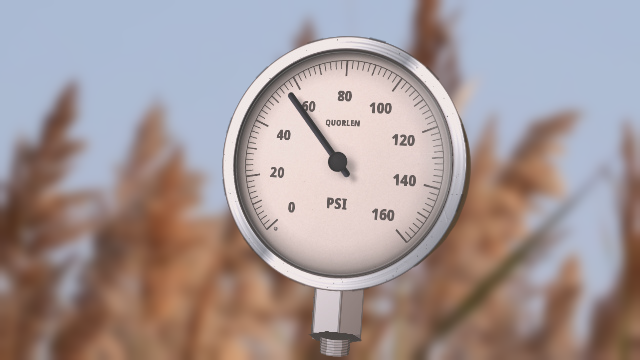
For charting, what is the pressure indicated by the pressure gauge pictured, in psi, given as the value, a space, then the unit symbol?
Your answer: 56 psi
